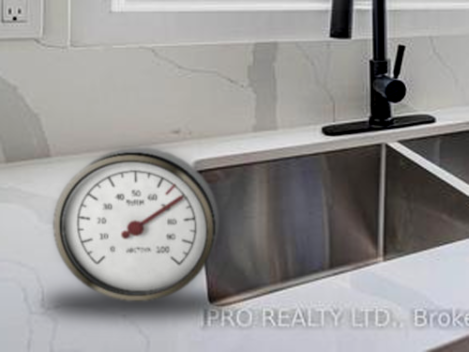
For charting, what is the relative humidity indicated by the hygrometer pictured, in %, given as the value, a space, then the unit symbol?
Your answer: 70 %
